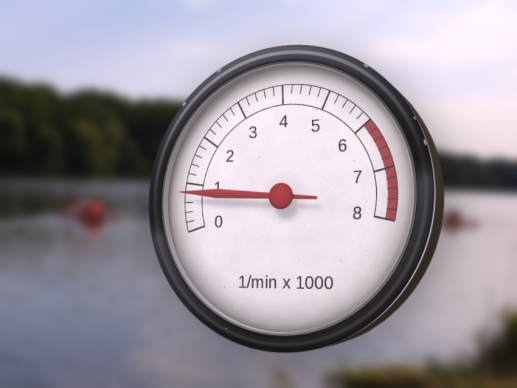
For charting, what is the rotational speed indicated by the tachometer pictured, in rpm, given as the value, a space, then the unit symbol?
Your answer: 800 rpm
